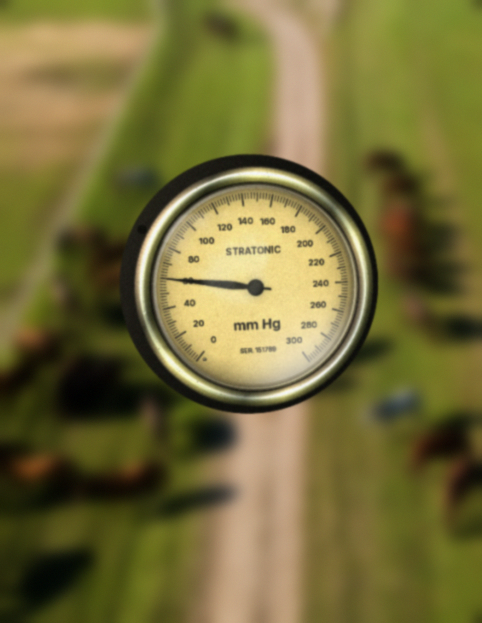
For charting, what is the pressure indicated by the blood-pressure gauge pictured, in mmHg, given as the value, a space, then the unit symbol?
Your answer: 60 mmHg
